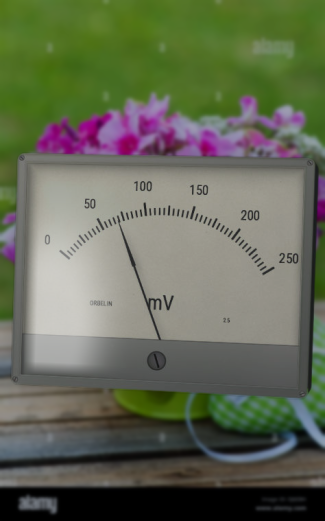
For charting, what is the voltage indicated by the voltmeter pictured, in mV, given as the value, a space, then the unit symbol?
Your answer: 70 mV
